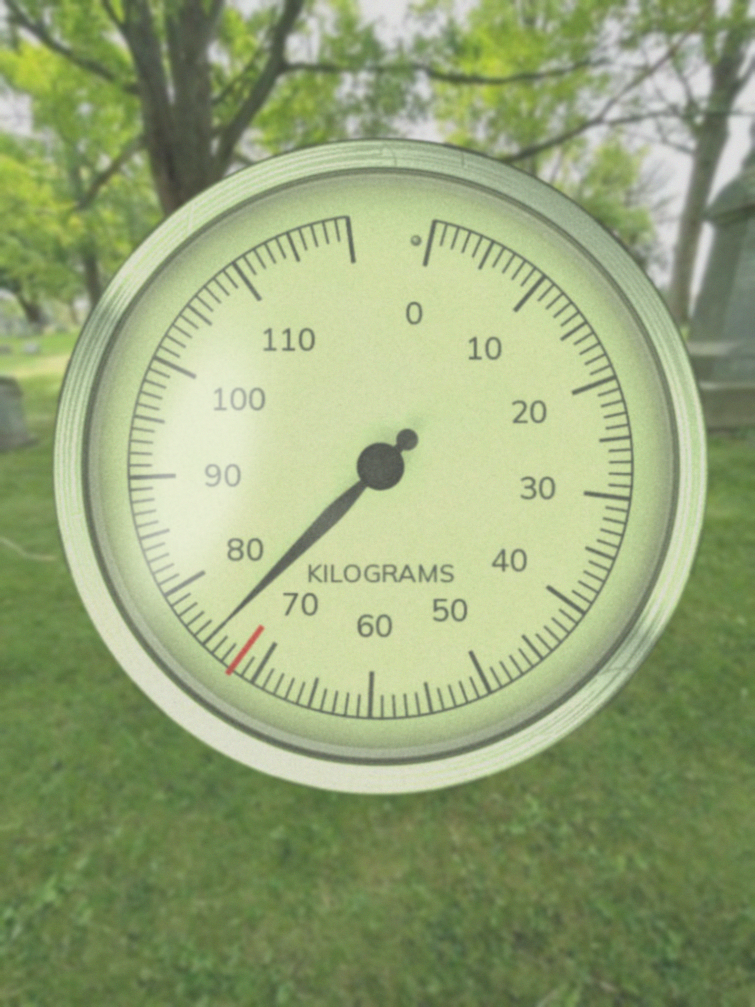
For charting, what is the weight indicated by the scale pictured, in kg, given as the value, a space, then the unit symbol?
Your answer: 75 kg
